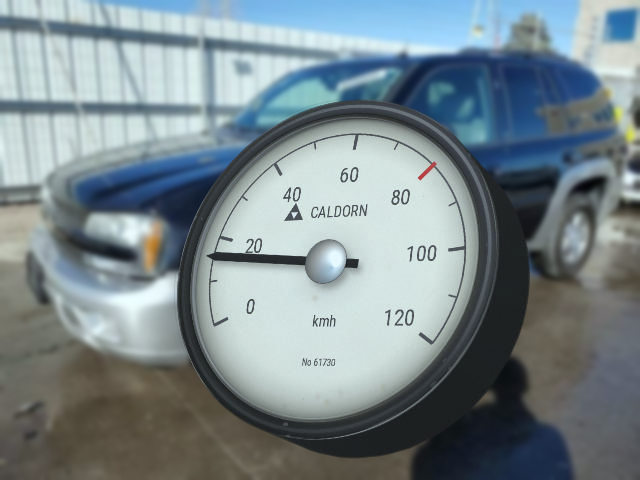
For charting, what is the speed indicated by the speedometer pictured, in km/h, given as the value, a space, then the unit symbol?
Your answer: 15 km/h
